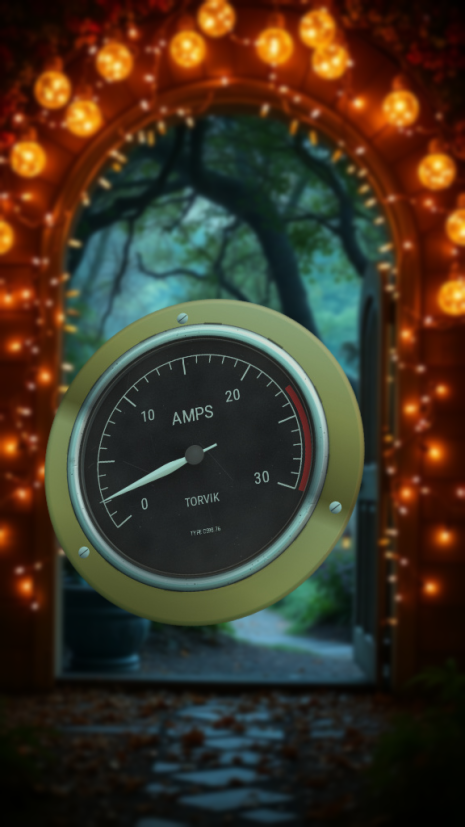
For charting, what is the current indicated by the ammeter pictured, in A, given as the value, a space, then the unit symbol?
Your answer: 2 A
